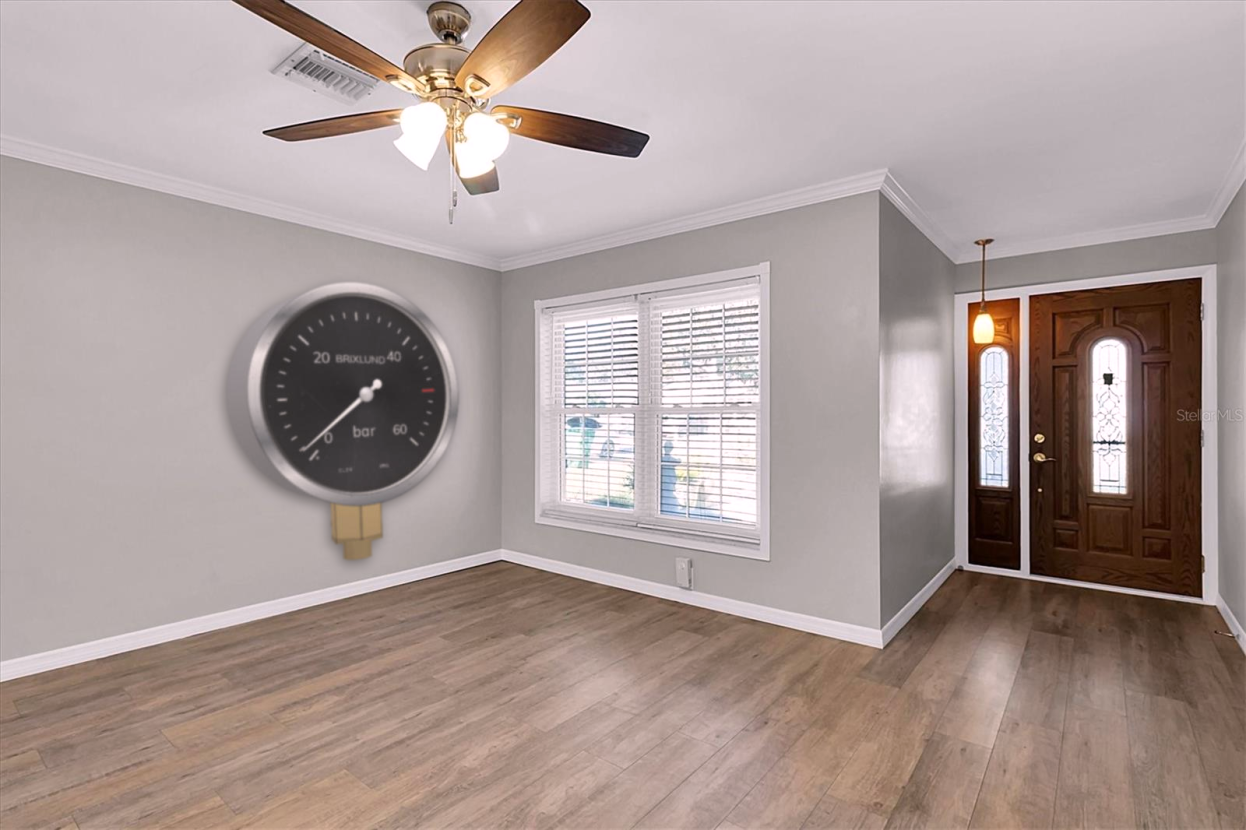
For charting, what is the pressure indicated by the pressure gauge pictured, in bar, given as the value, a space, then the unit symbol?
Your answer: 2 bar
